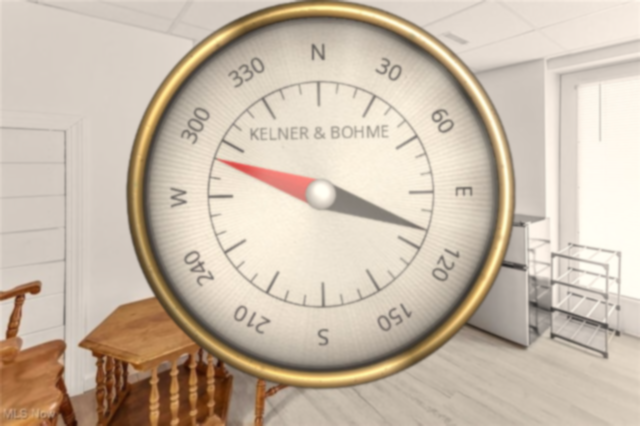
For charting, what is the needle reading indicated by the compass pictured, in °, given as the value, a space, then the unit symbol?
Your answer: 290 °
